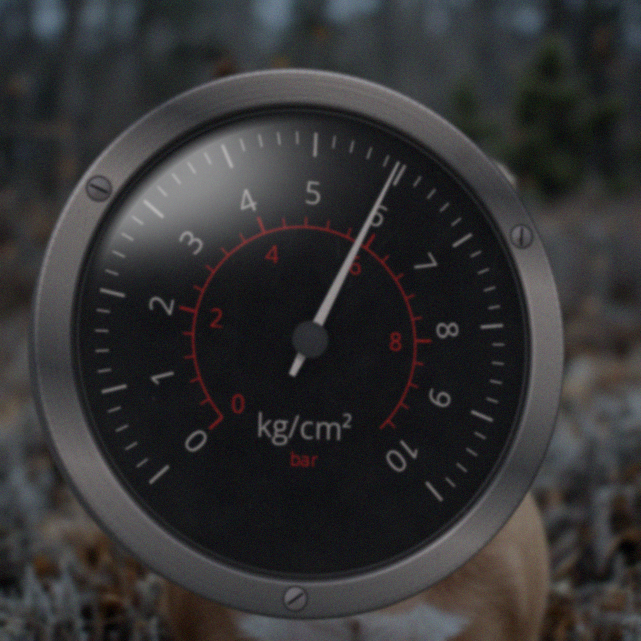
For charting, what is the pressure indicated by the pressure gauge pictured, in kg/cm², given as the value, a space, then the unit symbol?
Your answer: 5.9 kg/cm²
